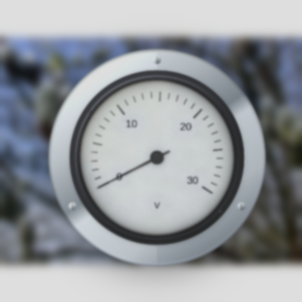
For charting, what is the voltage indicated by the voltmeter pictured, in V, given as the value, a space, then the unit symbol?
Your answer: 0 V
